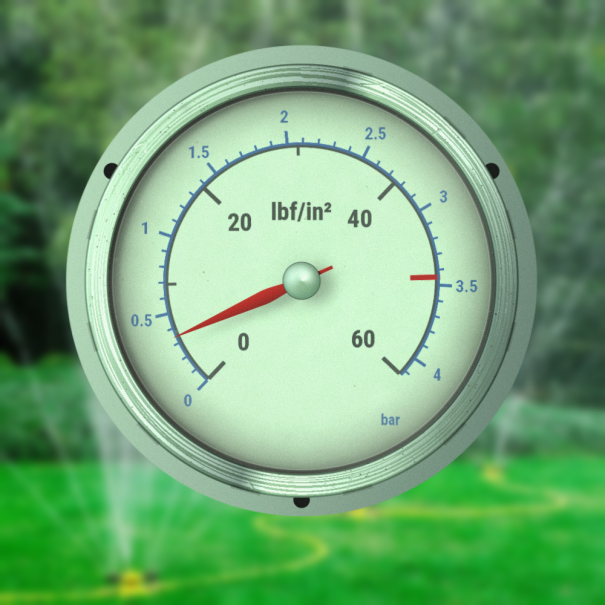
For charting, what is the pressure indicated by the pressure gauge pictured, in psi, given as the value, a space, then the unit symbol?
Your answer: 5 psi
